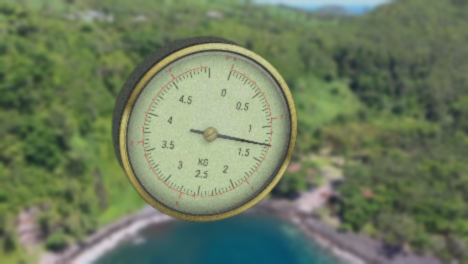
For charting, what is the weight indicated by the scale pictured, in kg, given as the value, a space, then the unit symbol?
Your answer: 1.25 kg
